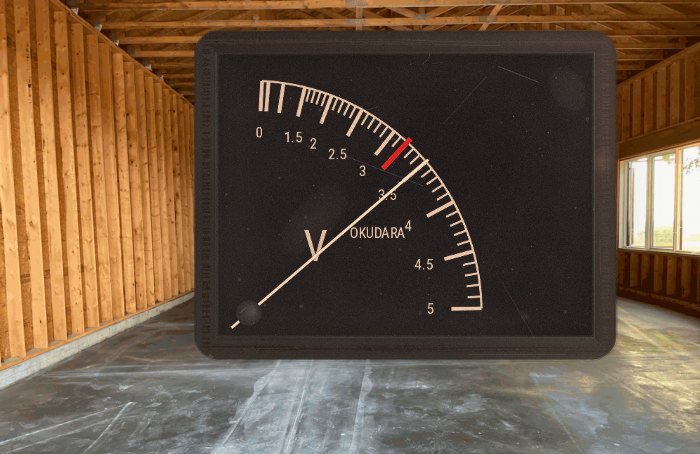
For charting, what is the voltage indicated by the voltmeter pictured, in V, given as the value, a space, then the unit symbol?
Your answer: 3.5 V
